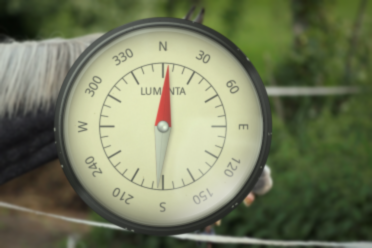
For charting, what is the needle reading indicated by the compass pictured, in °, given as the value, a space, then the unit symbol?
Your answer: 5 °
